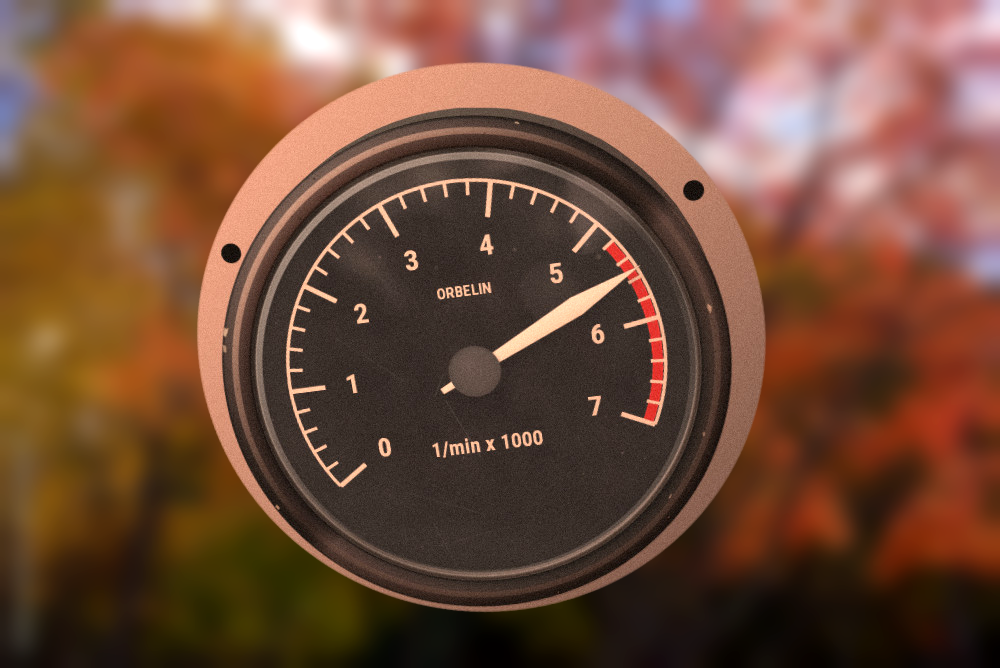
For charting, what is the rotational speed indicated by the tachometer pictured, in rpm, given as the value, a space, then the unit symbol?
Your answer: 5500 rpm
